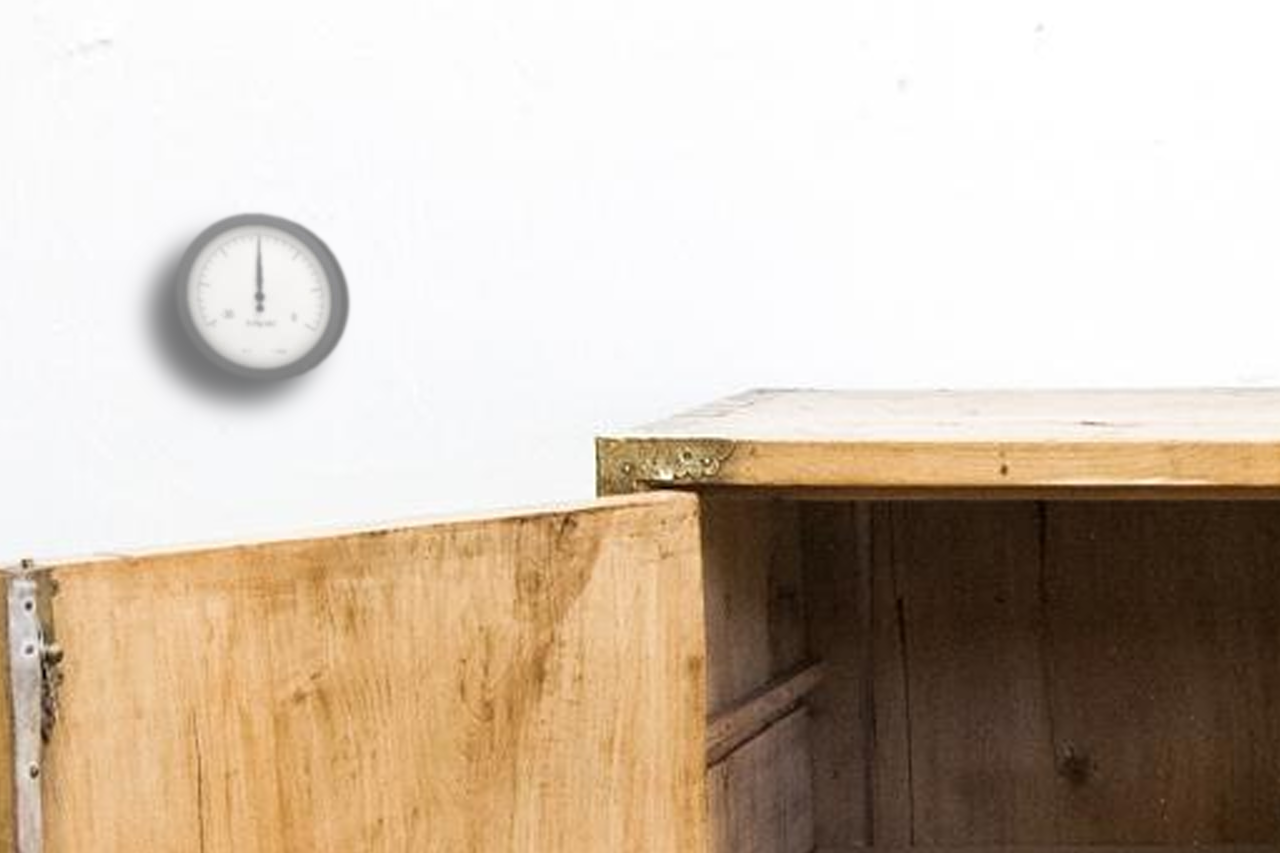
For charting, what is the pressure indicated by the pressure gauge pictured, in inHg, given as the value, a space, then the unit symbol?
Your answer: -15 inHg
